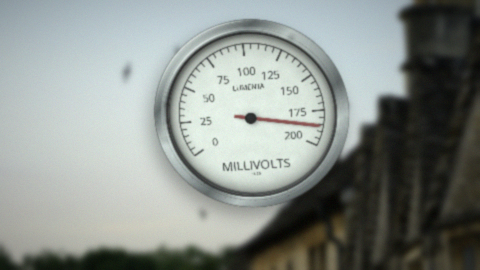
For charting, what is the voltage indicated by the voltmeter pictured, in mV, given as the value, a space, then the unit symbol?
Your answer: 185 mV
